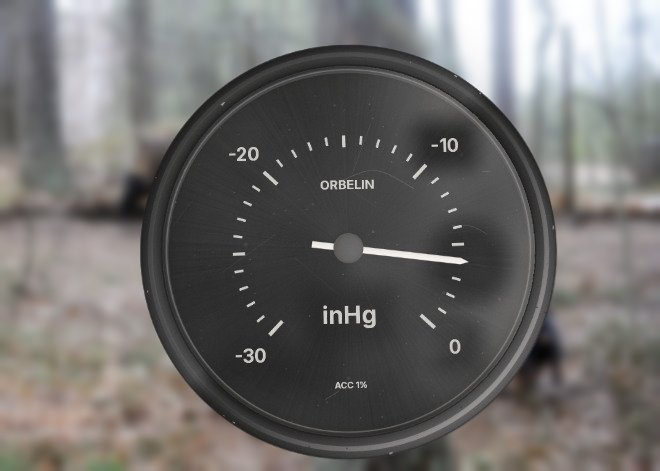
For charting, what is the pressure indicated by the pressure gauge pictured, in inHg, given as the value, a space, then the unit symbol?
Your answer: -4 inHg
